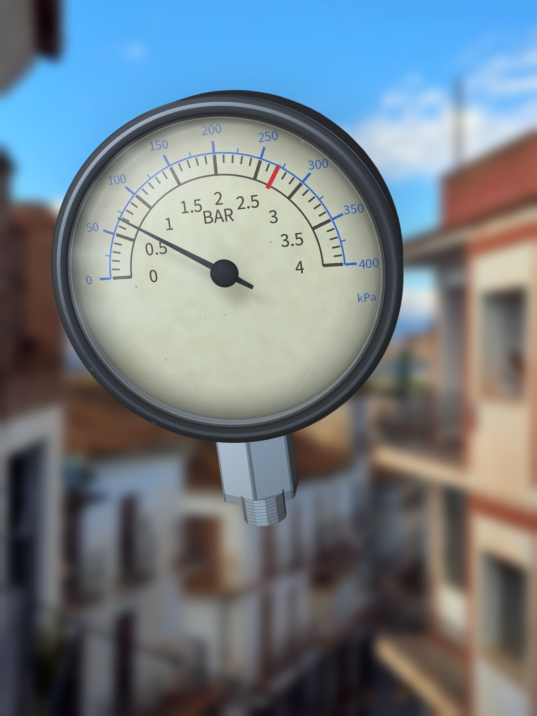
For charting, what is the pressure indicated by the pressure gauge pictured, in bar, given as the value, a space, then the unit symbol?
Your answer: 0.7 bar
